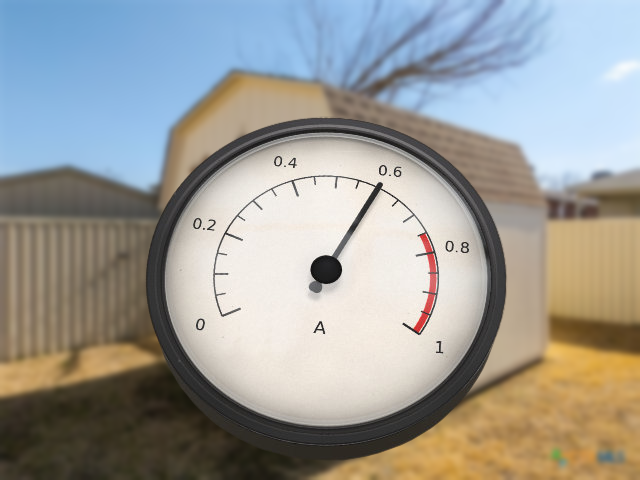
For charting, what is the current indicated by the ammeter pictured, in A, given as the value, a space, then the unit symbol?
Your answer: 0.6 A
